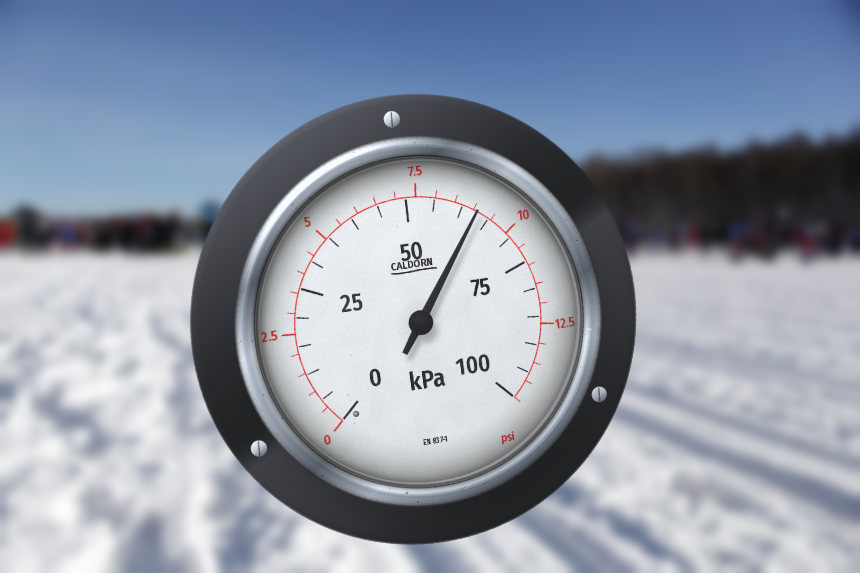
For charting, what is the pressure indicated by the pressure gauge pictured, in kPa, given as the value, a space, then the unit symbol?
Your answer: 62.5 kPa
